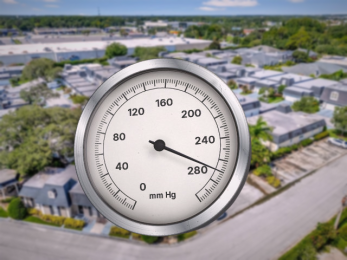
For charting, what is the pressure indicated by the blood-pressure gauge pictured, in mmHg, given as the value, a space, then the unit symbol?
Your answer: 270 mmHg
